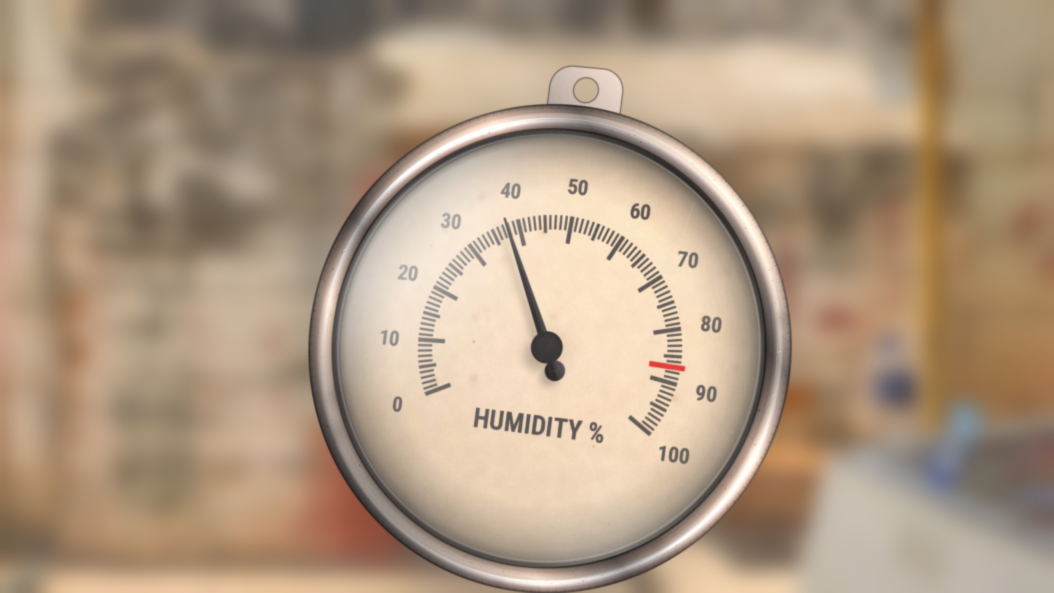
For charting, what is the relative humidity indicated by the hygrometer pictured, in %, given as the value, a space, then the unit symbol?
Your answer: 38 %
